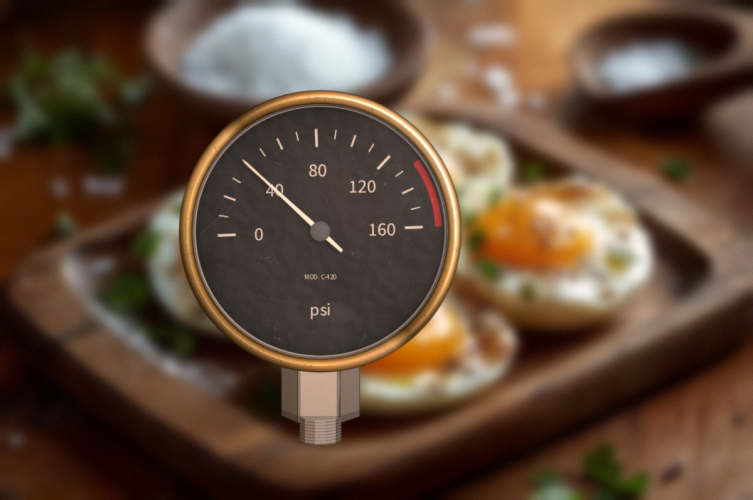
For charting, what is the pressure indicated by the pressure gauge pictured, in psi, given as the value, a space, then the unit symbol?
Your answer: 40 psi
